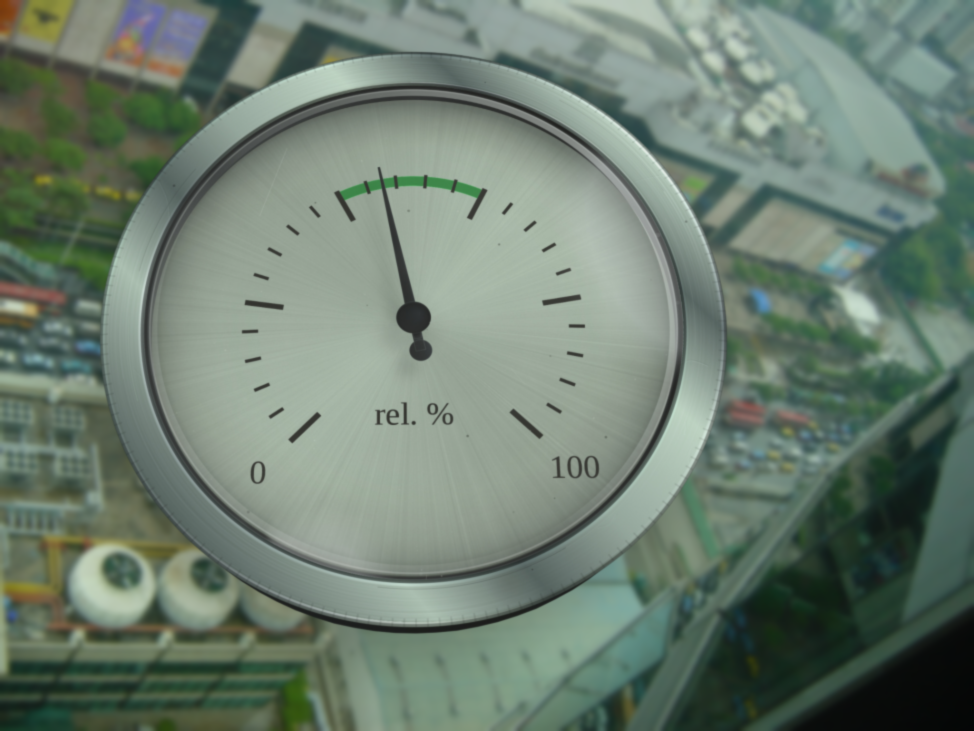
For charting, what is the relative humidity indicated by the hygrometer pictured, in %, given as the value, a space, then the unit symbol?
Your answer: 46 %
